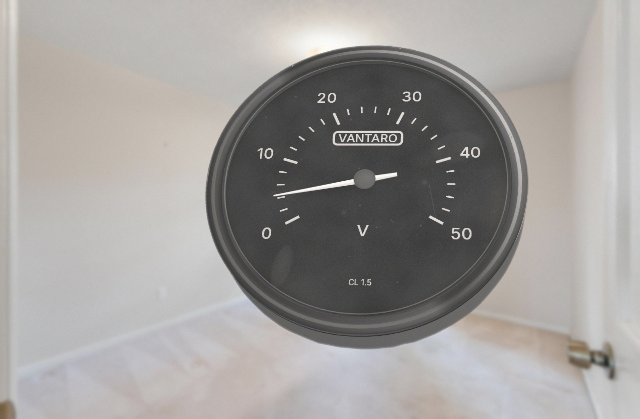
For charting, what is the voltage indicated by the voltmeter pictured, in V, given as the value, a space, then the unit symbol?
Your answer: 4 V
